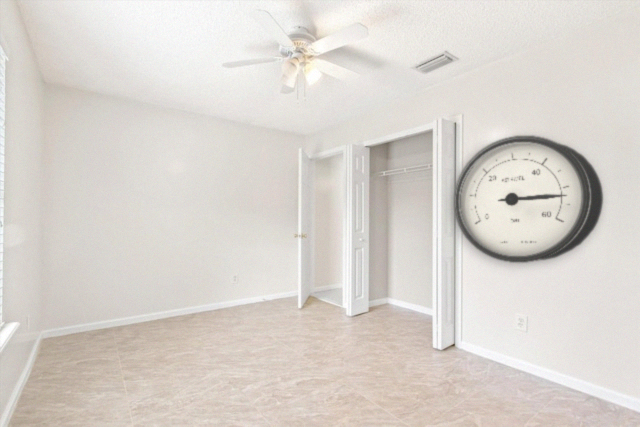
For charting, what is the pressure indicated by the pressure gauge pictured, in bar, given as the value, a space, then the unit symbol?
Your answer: 52.5 bar
